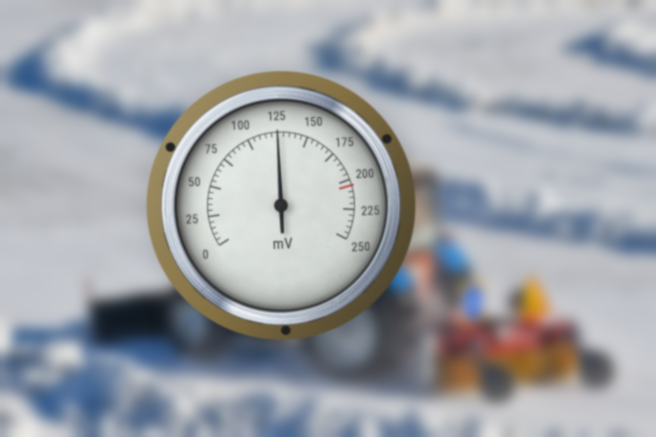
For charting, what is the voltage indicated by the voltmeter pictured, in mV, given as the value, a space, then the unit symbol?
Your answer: 125 mV
